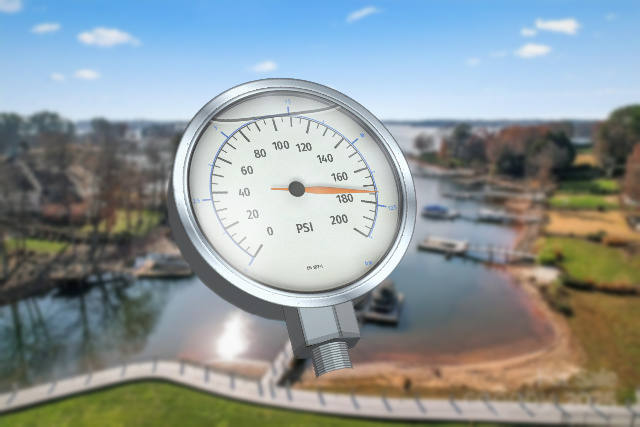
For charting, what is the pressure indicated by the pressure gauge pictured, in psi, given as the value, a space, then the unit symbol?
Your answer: 175 psi
